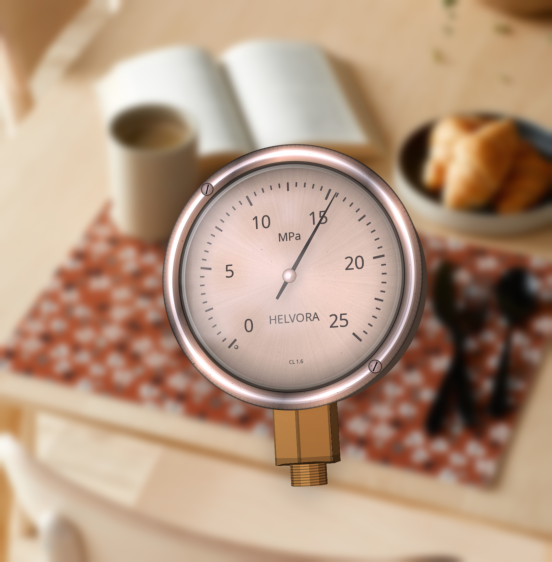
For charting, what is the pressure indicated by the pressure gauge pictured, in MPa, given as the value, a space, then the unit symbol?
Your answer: 15.5 MPa
